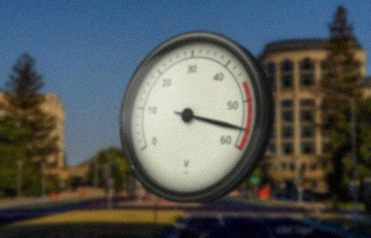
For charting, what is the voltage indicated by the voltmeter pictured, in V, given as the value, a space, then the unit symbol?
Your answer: 56 V
